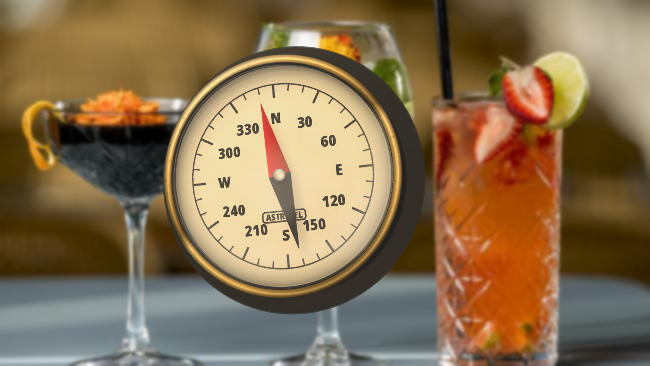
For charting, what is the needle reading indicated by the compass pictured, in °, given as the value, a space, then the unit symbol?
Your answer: 350 °
